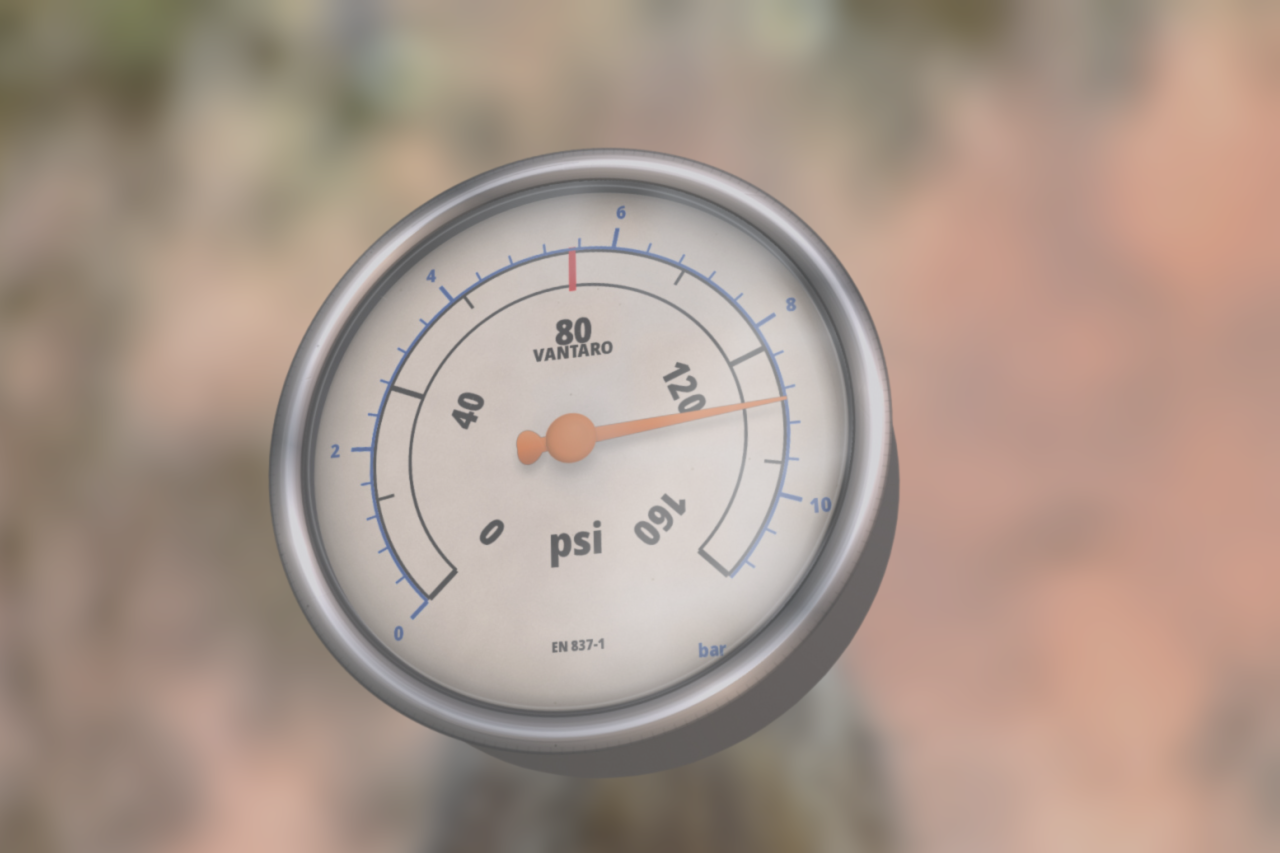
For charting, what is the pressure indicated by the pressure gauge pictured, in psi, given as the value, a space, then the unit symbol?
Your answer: 130 psi
